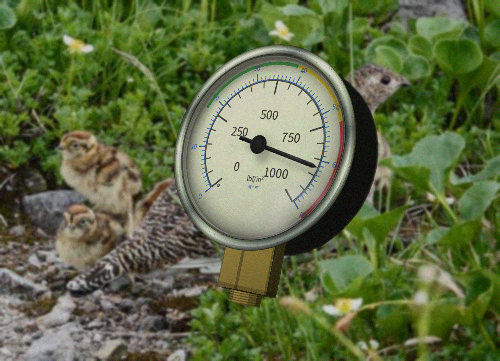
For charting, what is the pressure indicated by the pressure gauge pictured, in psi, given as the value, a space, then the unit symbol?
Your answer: 875 psi
